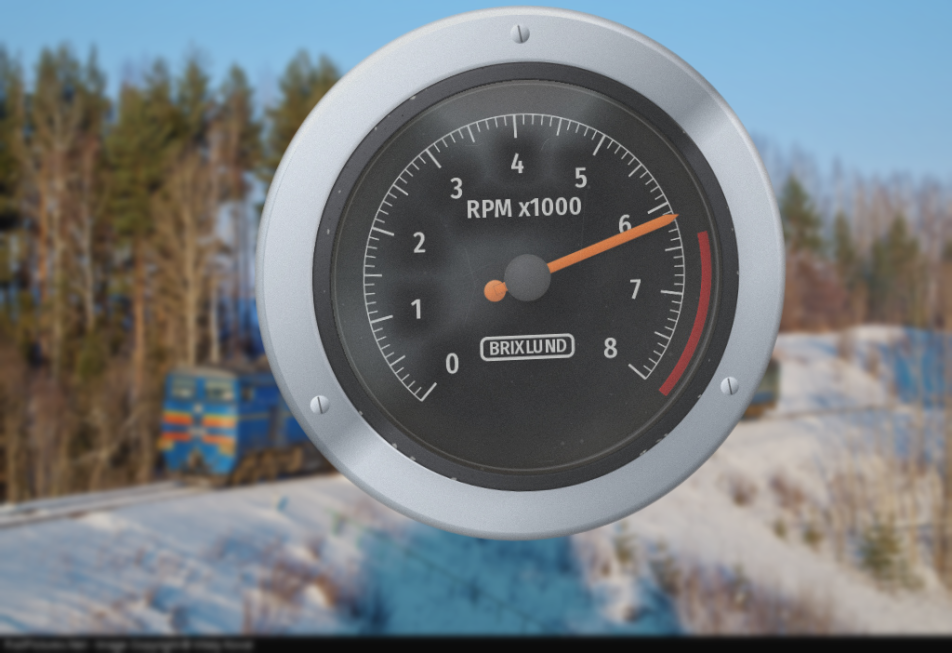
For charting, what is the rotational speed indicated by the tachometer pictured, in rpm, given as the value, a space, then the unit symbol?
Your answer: 6150 rpm
